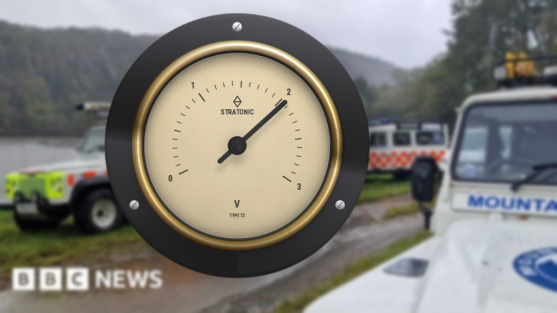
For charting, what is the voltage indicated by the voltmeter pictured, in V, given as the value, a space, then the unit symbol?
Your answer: 2.05 V
